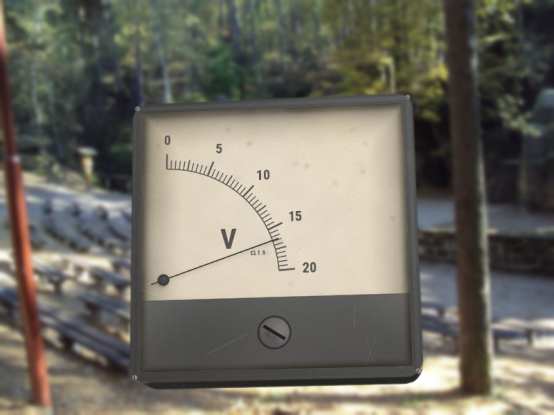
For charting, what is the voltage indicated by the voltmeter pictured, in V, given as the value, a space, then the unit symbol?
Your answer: 16.5 V
